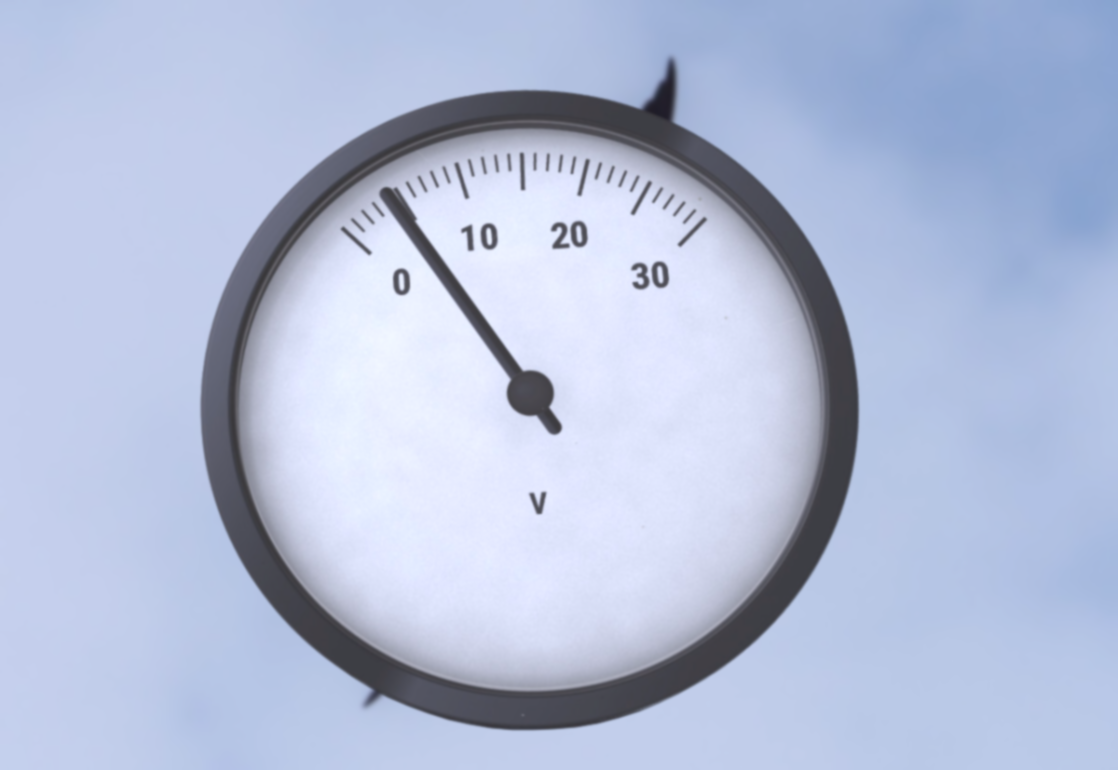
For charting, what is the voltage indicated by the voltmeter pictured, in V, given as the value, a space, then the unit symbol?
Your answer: 4 V
